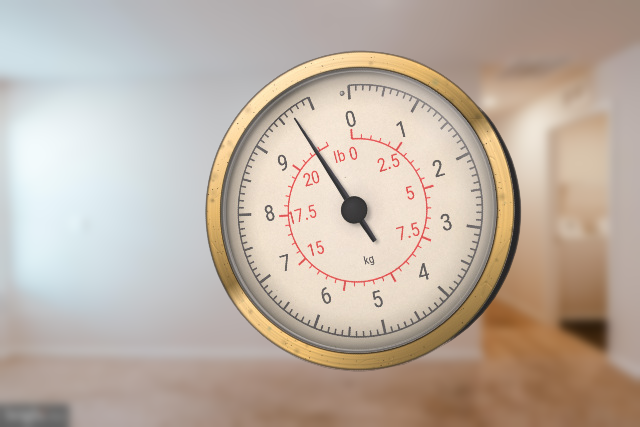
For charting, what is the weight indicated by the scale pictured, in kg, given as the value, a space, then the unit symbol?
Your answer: 9.7 kg
